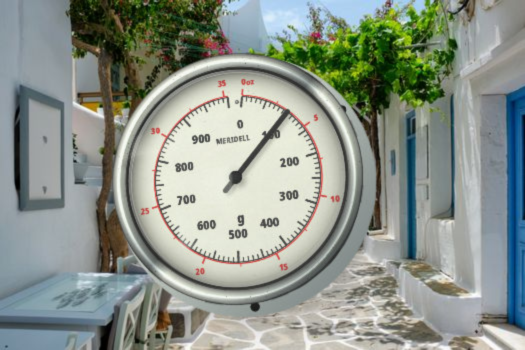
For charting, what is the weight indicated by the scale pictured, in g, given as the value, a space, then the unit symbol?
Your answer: 100 g
